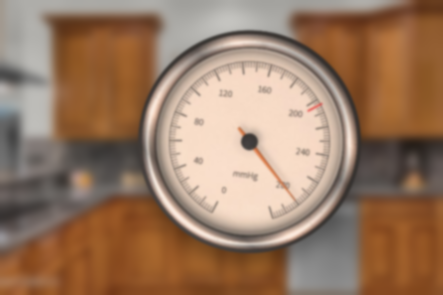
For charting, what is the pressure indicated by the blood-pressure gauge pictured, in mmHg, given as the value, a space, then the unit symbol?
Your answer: 280 mmHg
